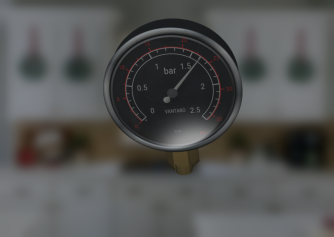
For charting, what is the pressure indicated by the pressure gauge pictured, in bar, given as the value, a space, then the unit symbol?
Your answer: 1.6 bar
